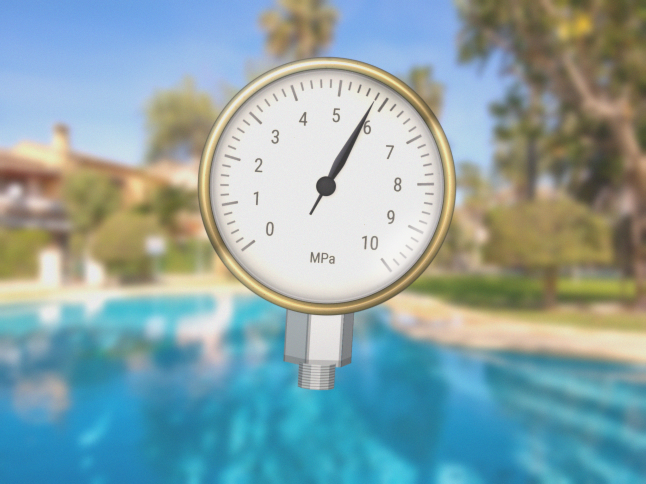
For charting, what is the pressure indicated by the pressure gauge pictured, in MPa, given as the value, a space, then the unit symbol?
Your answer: 5.8 MPa
